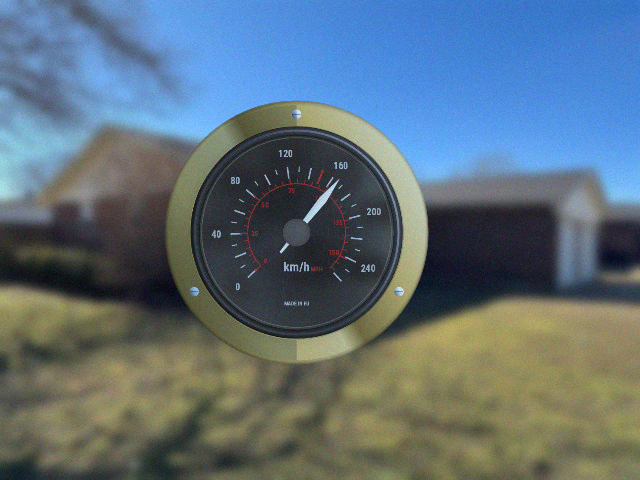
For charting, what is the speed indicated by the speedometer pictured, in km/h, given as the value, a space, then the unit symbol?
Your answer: 165 km/h
